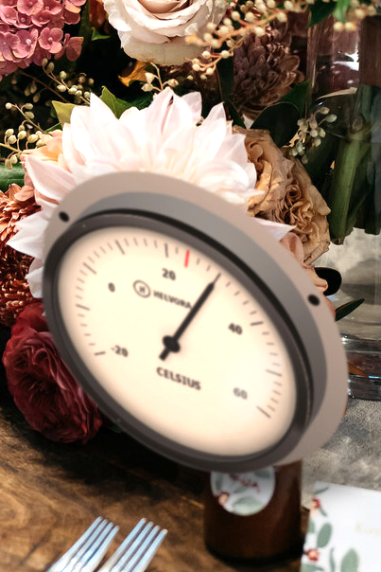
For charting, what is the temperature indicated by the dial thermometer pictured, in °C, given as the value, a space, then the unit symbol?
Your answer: 30 °C
